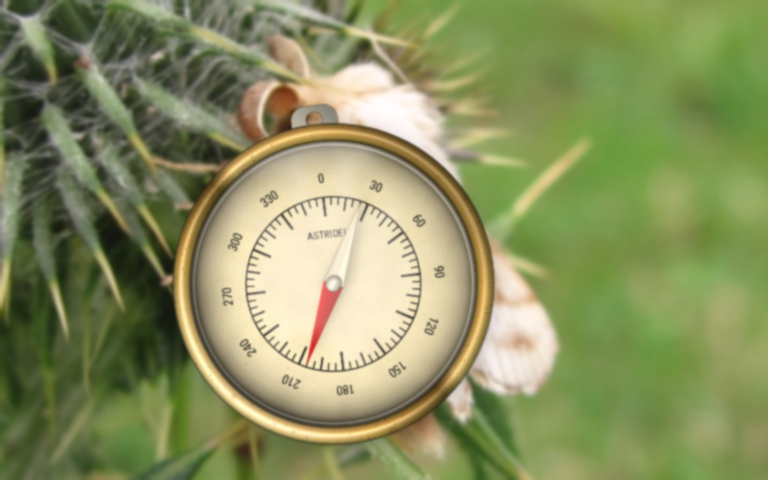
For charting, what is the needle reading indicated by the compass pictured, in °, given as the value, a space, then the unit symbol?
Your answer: 205 °
